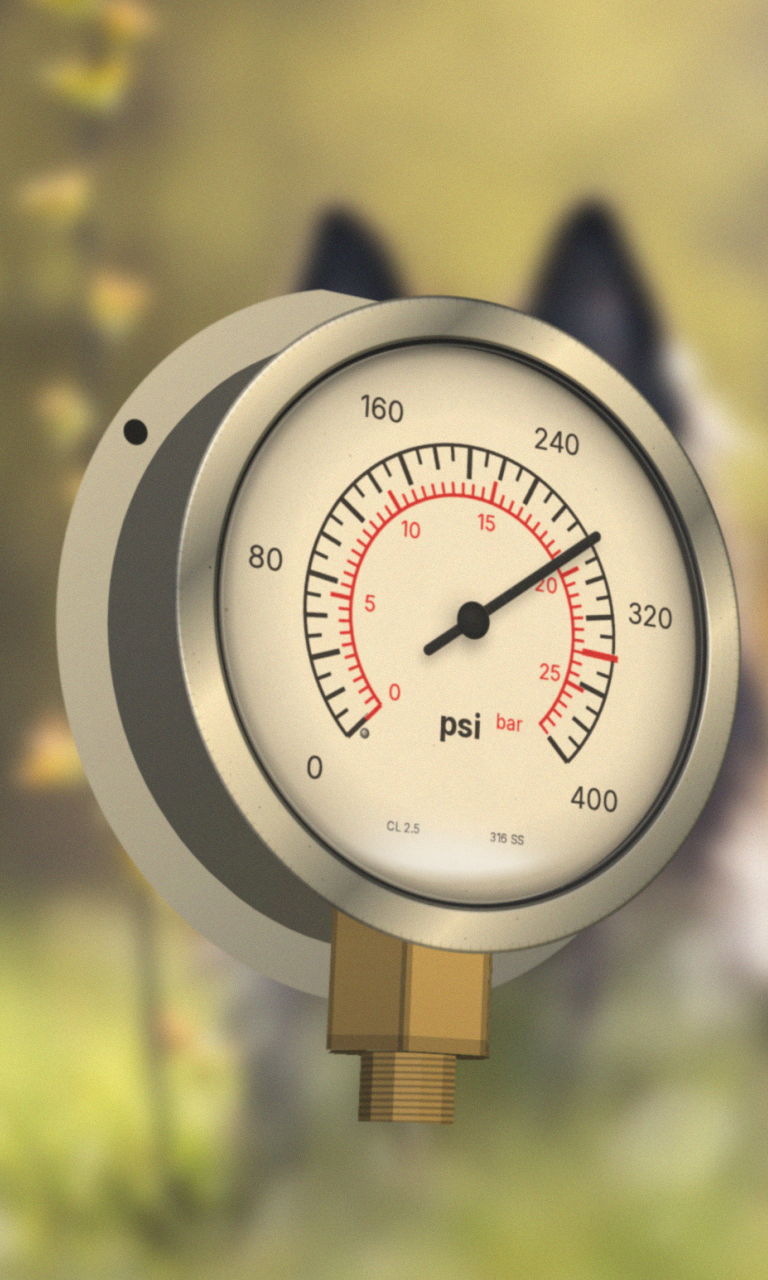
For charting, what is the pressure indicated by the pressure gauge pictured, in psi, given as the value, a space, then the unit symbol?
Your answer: 280 psi
